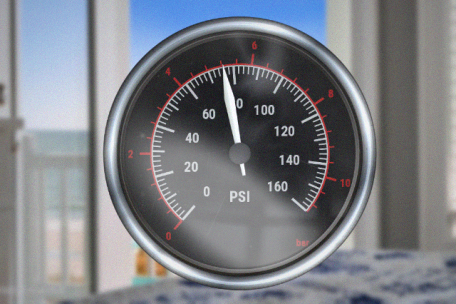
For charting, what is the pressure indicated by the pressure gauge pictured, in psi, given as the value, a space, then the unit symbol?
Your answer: 76 psi
